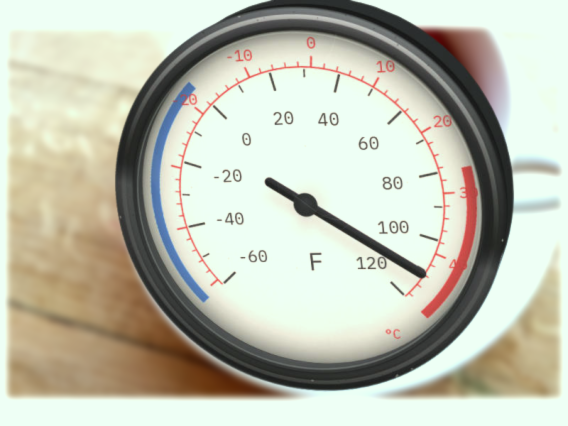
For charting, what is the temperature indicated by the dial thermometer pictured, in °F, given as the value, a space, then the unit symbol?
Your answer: 110 °F
